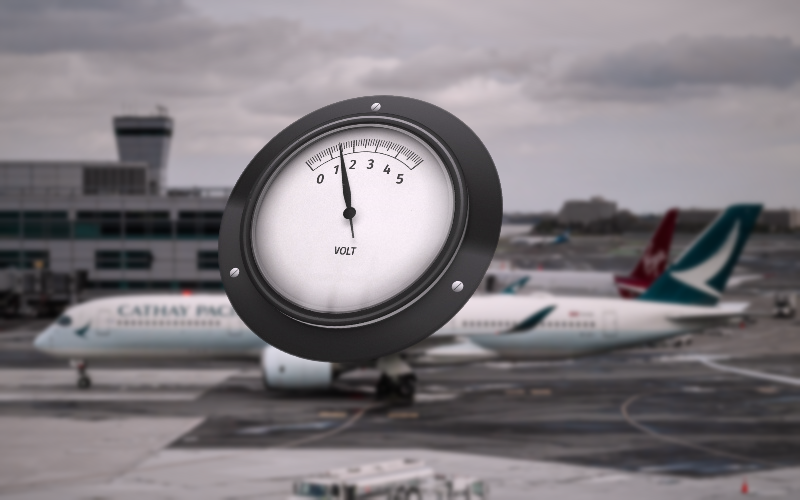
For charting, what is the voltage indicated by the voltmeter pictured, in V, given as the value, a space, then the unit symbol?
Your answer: 1.5 V
